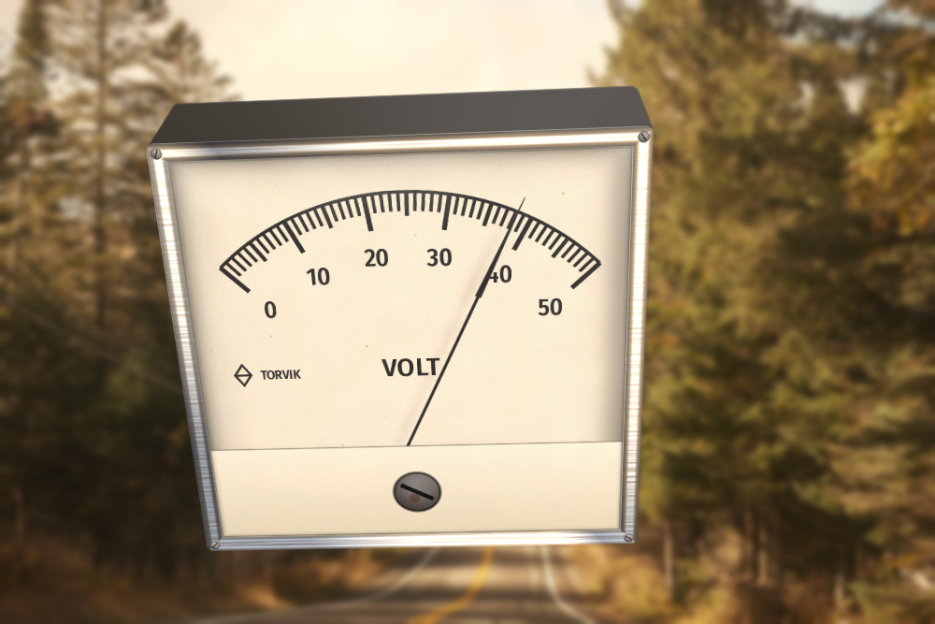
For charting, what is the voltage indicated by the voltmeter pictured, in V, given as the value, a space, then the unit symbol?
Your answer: 38 V
